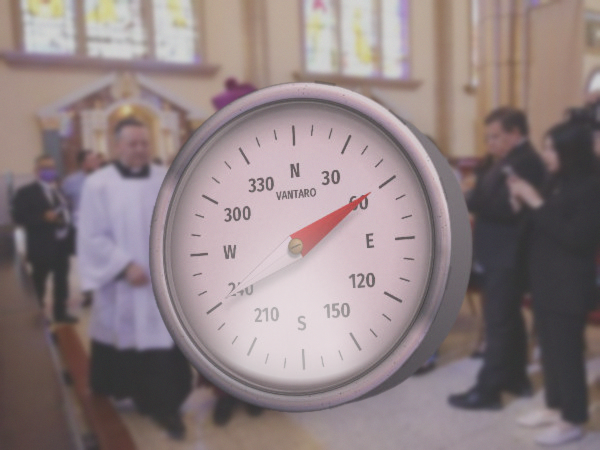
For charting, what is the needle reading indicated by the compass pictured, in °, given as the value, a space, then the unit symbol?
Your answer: 60 °
